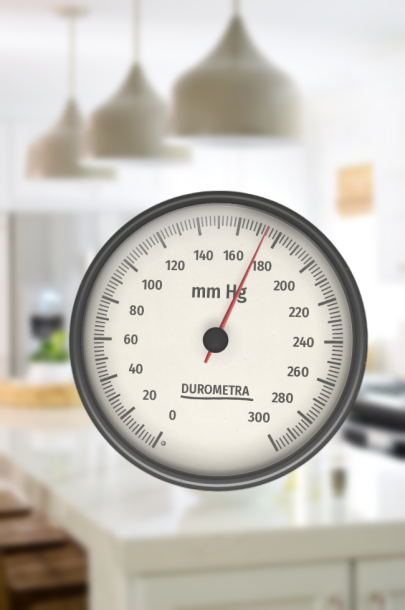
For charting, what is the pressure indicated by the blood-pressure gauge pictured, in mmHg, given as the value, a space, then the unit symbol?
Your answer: 174 mmHg
